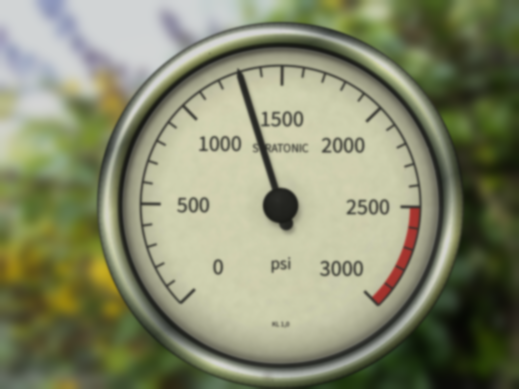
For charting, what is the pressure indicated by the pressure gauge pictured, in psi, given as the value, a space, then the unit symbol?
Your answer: 1300 psi
